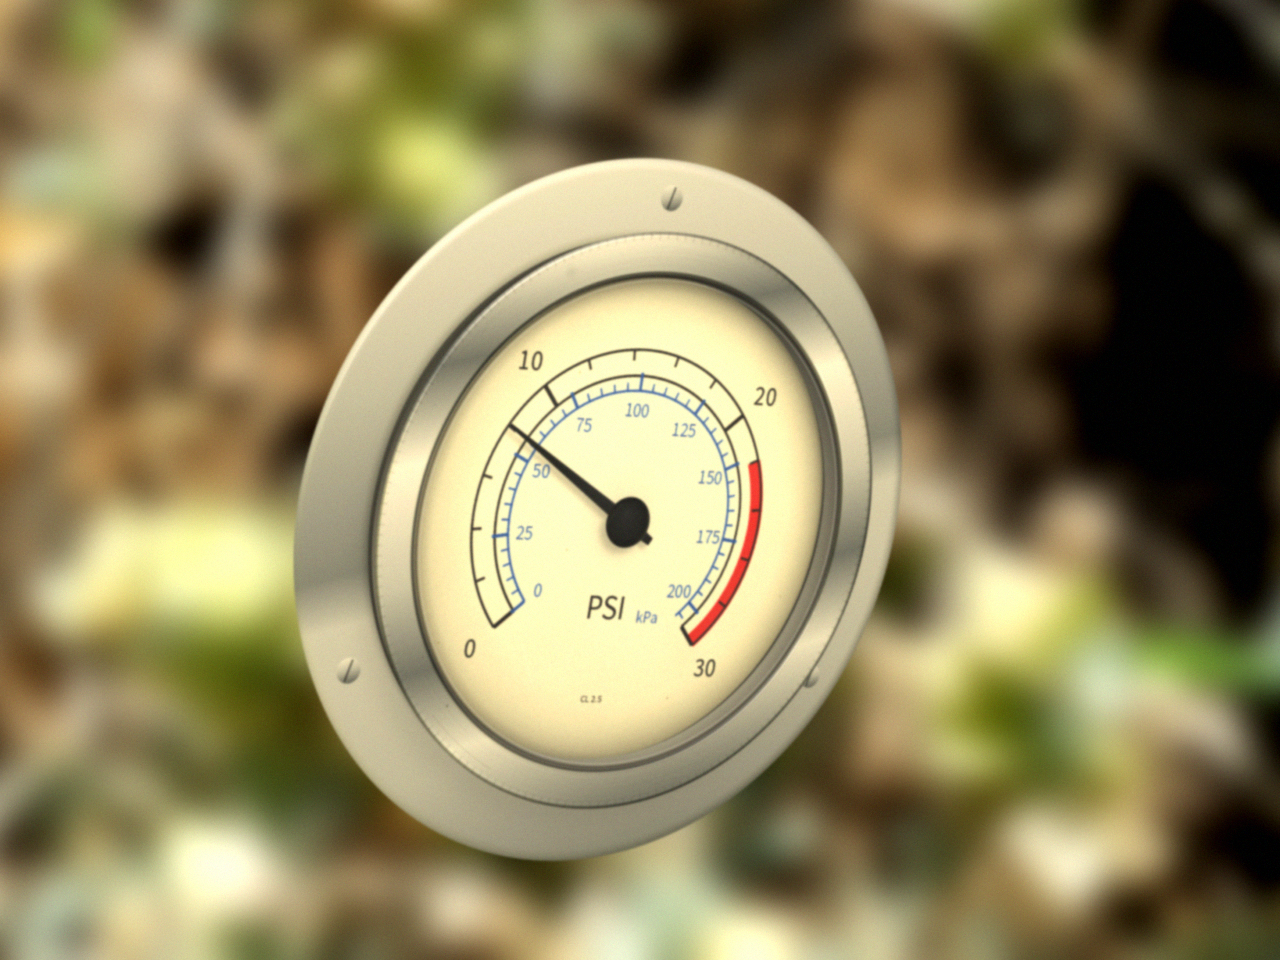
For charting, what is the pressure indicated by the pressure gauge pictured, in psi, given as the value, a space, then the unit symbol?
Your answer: 8 psi
